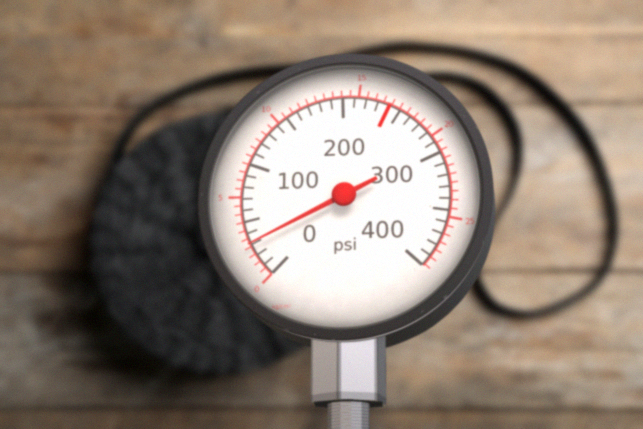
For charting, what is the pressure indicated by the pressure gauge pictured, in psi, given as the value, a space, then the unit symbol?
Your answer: 30 psi
